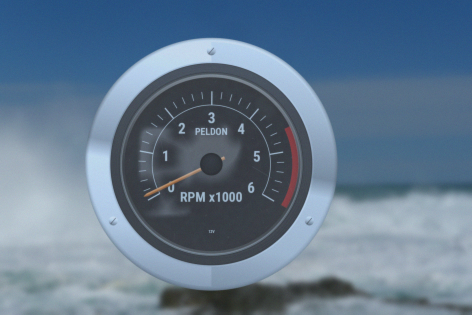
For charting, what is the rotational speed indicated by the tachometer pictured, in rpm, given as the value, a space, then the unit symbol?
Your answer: 100 rpm
